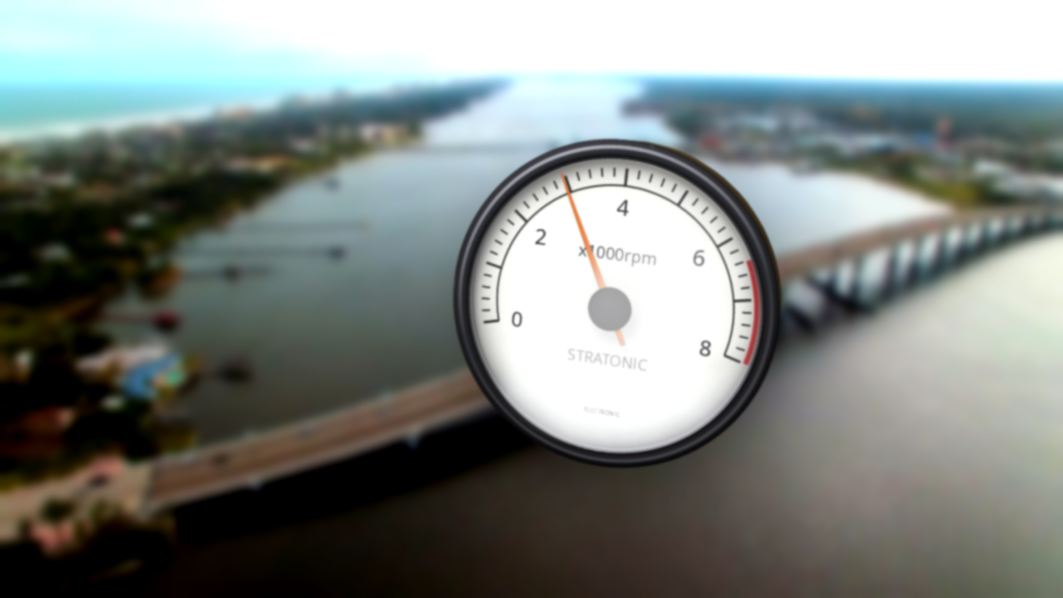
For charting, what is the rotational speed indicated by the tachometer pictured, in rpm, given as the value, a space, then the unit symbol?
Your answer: 3000 rpm
